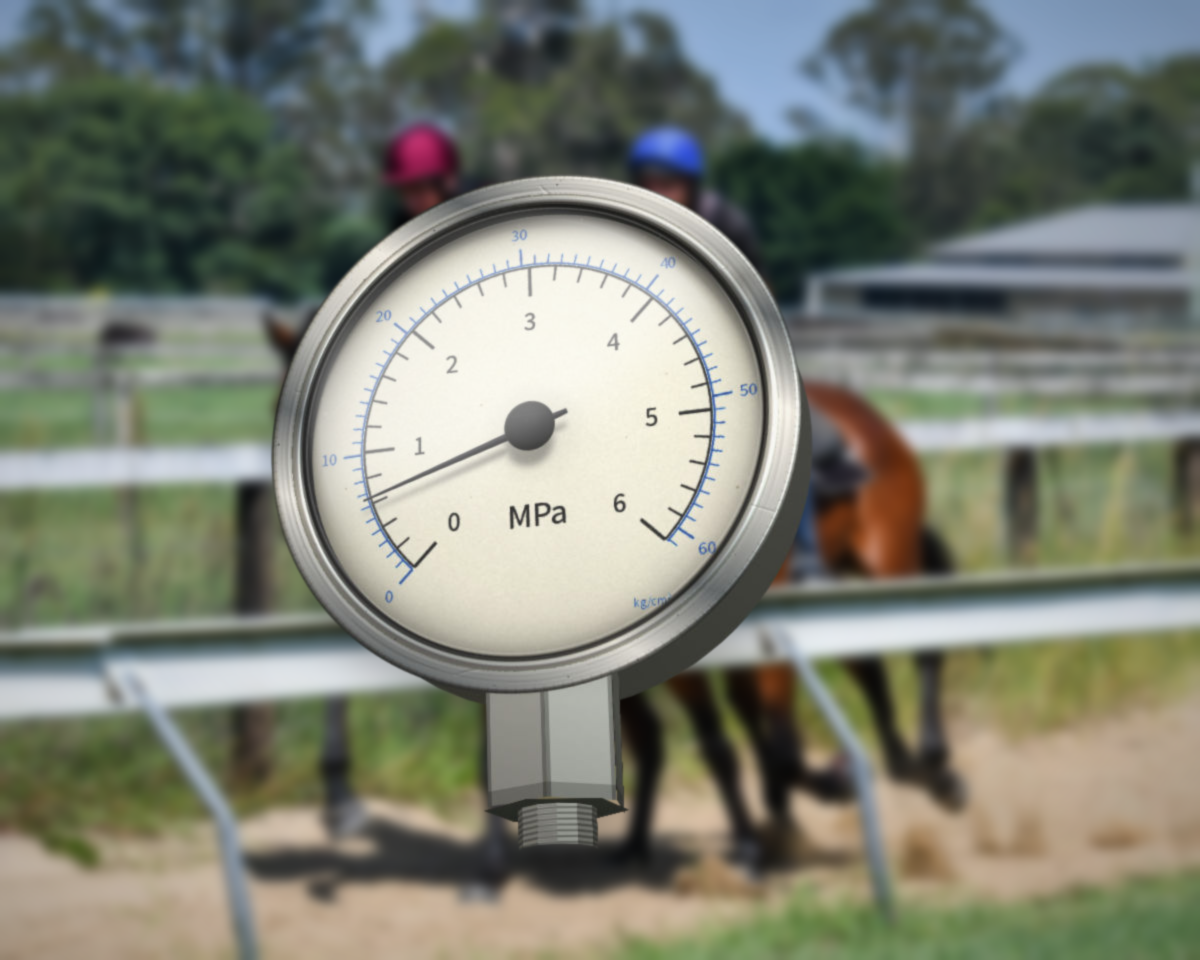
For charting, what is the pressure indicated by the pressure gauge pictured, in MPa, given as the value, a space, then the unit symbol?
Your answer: 0.6 MPa
